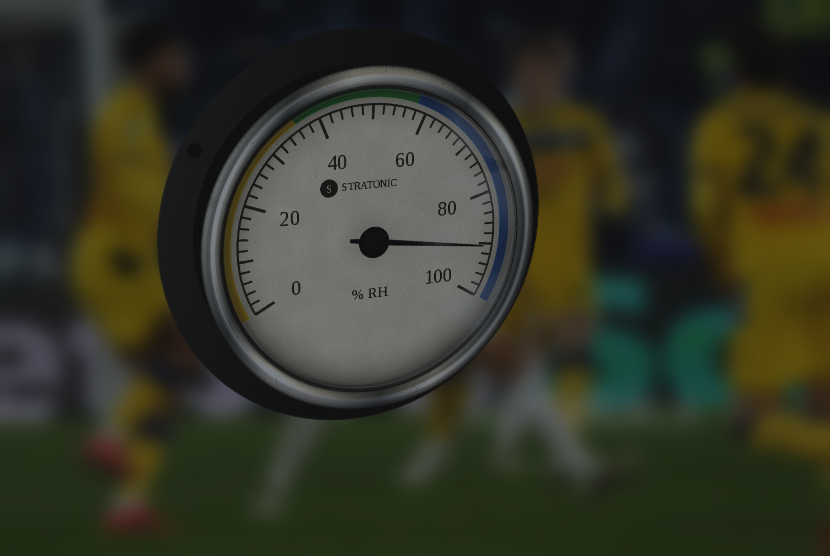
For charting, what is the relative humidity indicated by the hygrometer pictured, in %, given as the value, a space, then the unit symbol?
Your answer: 90 %
